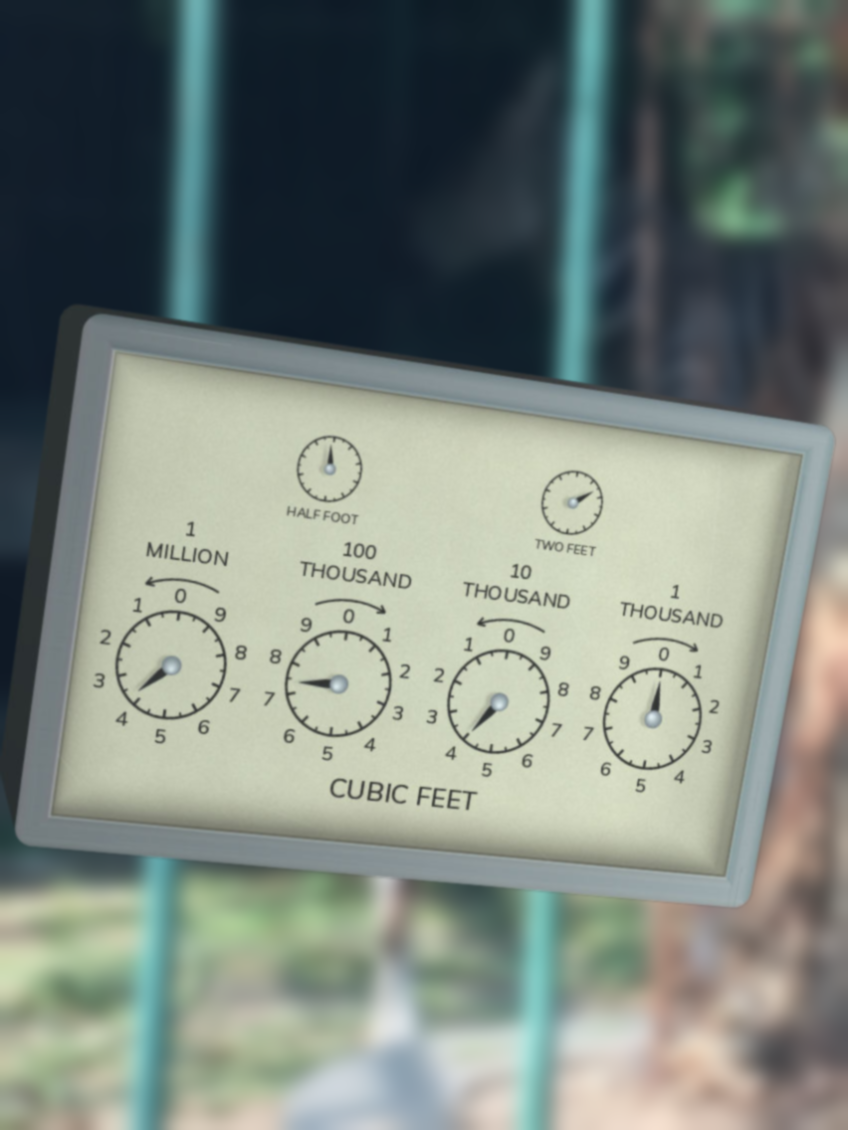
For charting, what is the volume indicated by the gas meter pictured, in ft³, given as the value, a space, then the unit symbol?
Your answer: 374000 ft³
